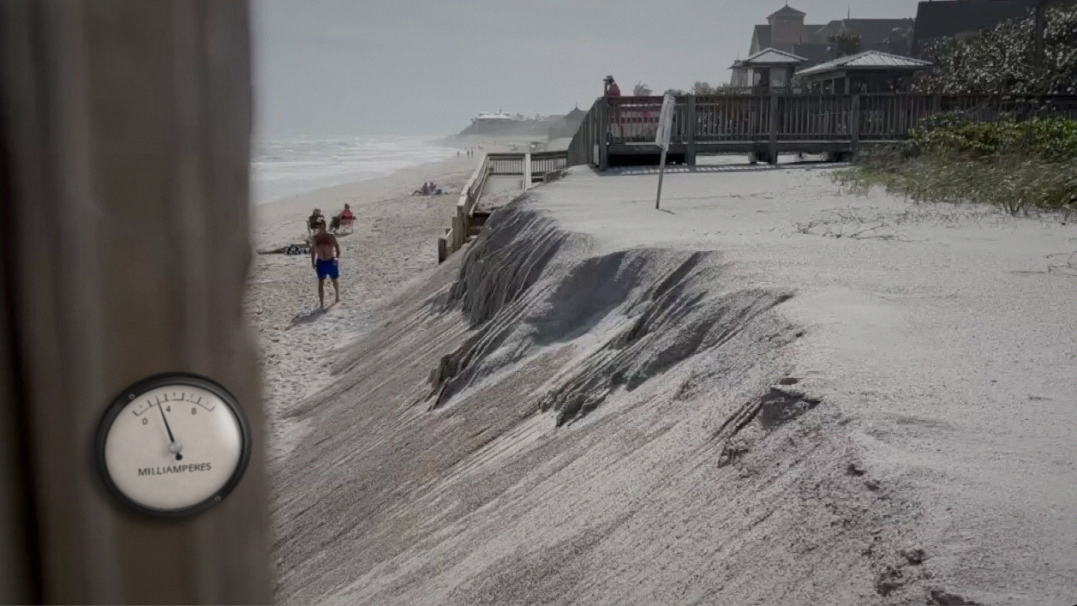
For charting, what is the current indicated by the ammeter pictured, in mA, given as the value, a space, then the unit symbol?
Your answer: 3 mA
